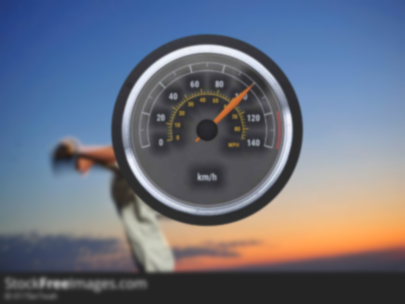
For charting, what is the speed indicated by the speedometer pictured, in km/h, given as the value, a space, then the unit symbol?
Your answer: 100 km/h
